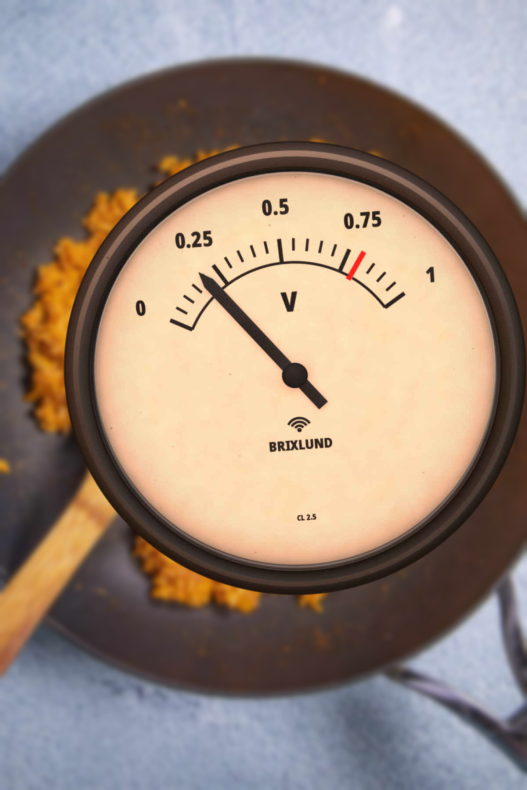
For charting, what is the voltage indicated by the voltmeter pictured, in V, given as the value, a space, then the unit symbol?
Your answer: 0.2 V
